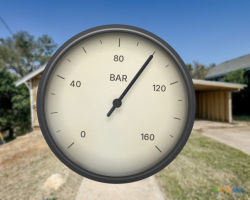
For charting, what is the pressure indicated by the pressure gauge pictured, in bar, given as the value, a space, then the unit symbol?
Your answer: 100 bar
